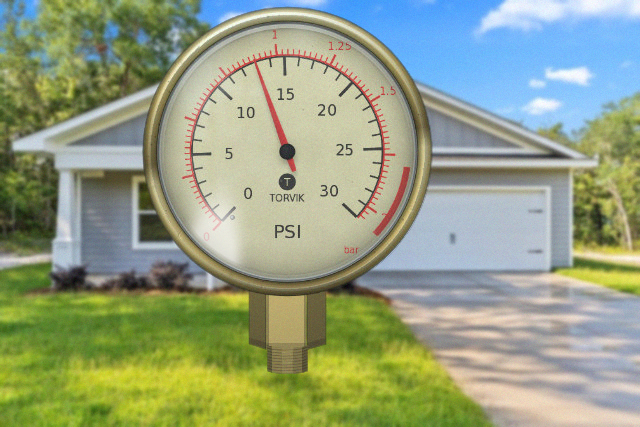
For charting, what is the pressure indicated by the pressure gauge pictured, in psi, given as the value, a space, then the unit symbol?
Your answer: 13 psi
